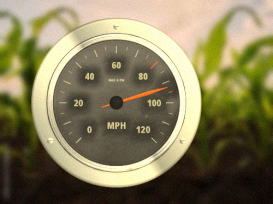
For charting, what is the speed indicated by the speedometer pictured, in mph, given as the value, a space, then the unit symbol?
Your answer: 92.5 mph
